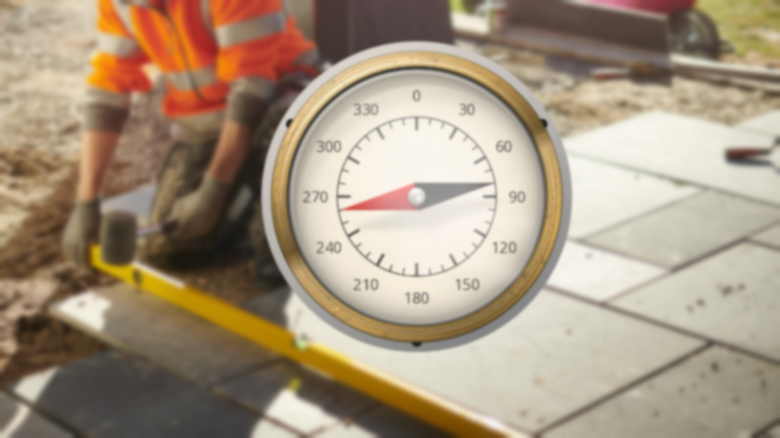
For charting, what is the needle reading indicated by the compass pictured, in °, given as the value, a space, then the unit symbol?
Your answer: 260 °
